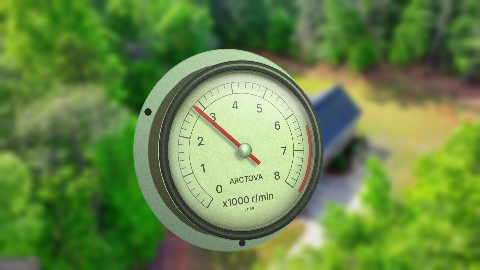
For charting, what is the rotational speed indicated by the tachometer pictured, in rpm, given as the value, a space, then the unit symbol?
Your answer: 2800 rpm
